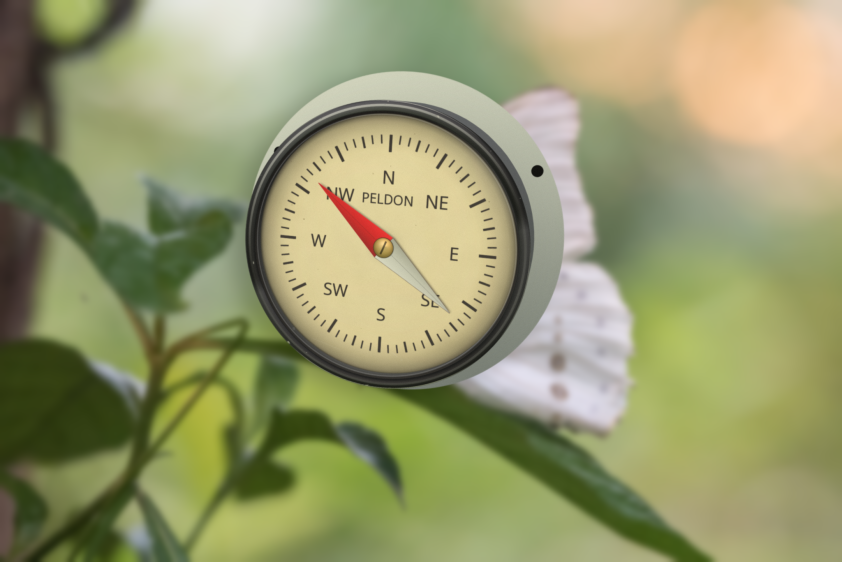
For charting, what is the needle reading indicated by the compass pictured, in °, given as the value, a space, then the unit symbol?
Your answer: 310 °
